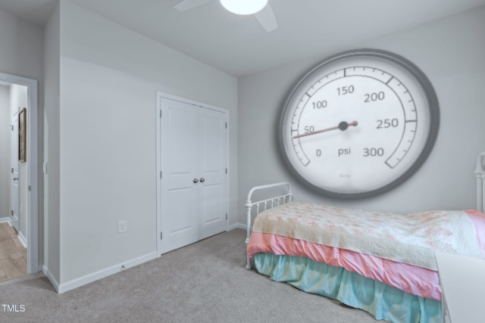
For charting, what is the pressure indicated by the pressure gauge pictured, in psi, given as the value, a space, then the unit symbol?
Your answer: 40 psi
